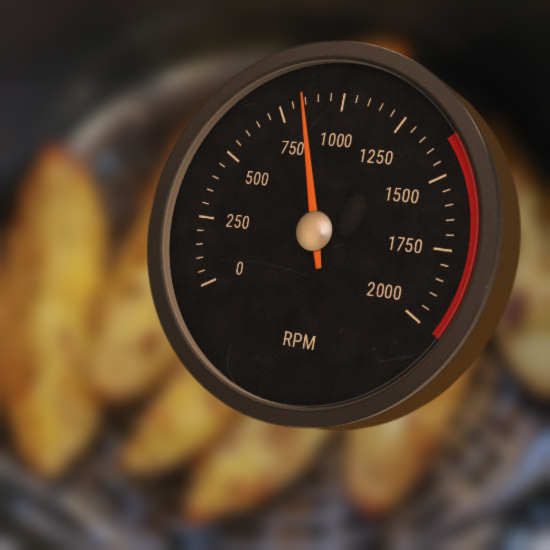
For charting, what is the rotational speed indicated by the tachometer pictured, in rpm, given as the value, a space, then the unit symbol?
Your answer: 850 rpm
